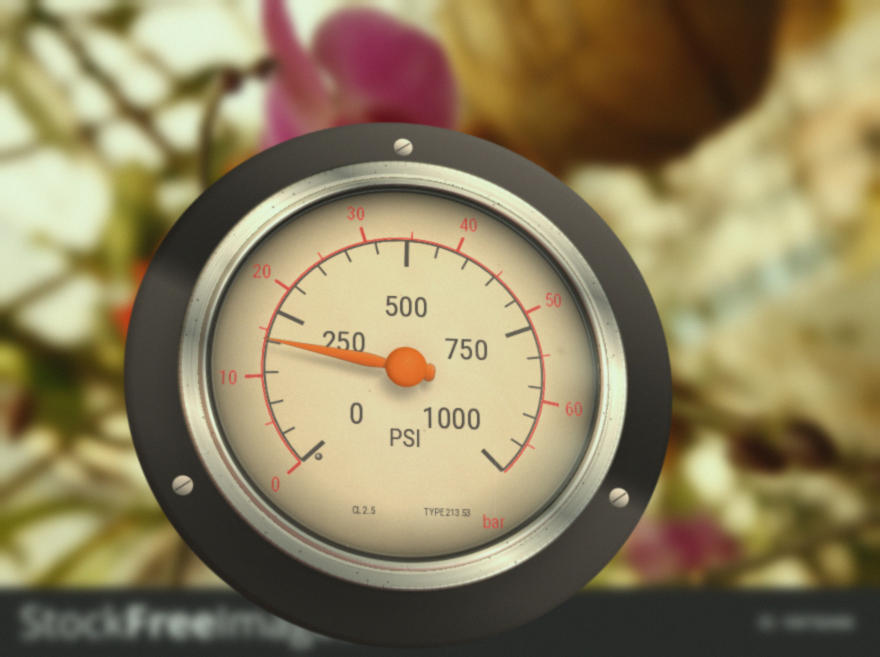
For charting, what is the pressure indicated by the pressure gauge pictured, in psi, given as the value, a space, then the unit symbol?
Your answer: 200 psi
